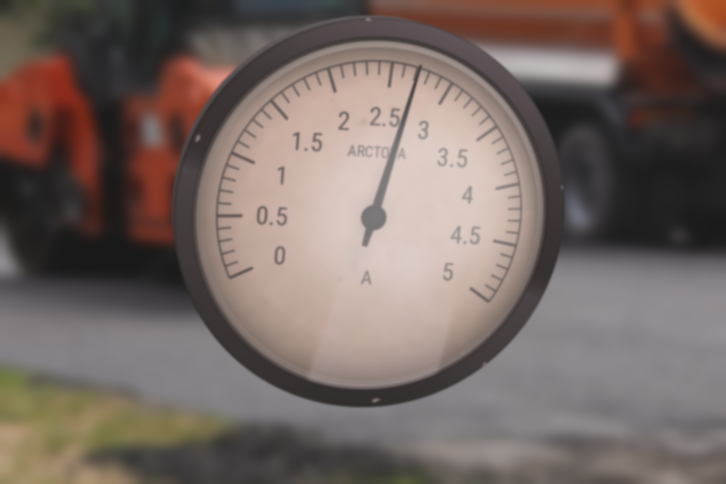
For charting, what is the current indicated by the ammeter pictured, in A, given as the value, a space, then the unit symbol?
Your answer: 2.7 A
